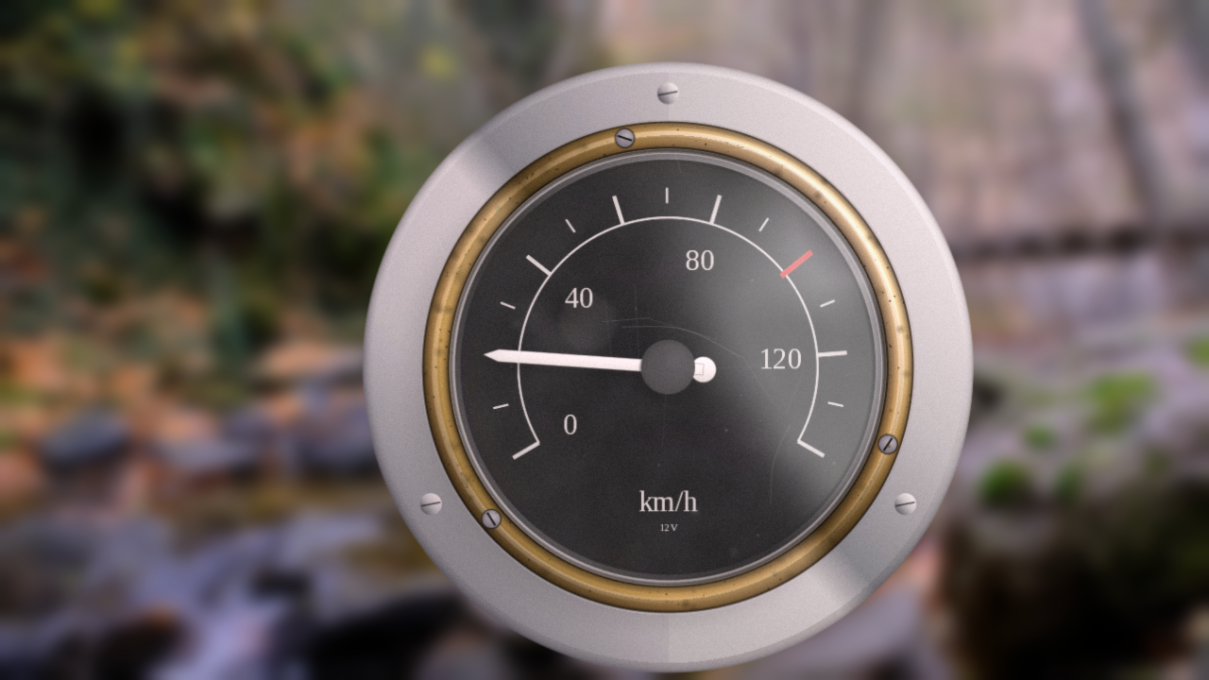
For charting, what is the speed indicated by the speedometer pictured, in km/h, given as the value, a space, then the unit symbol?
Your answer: 20 km/h
